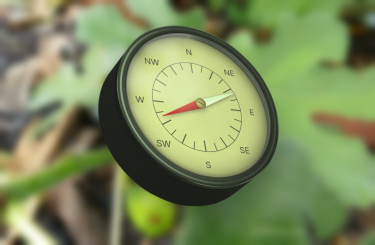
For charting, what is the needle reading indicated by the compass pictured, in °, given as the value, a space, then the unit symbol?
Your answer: 247.5 °
